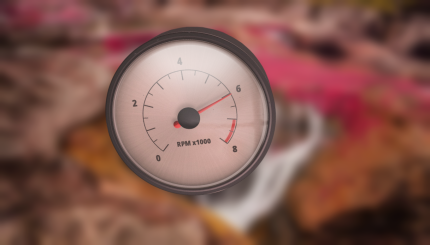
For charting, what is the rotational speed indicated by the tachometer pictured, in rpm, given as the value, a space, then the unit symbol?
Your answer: 6000 rpm
